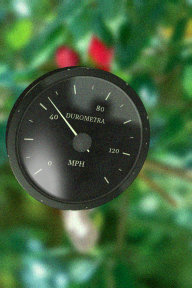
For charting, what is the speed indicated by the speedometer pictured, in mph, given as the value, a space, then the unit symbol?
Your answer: 45 mph
